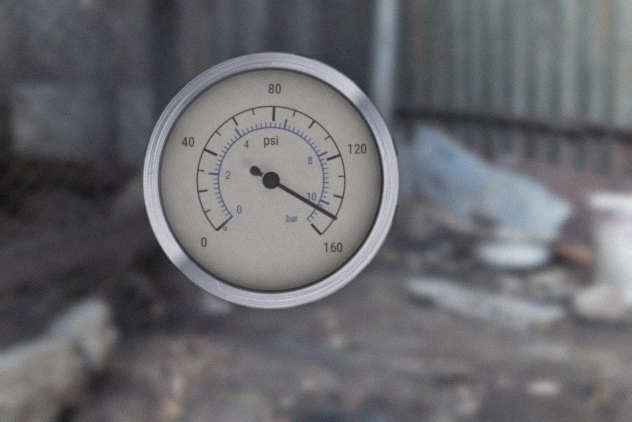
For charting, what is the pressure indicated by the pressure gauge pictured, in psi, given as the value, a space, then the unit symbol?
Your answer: 150 psi
